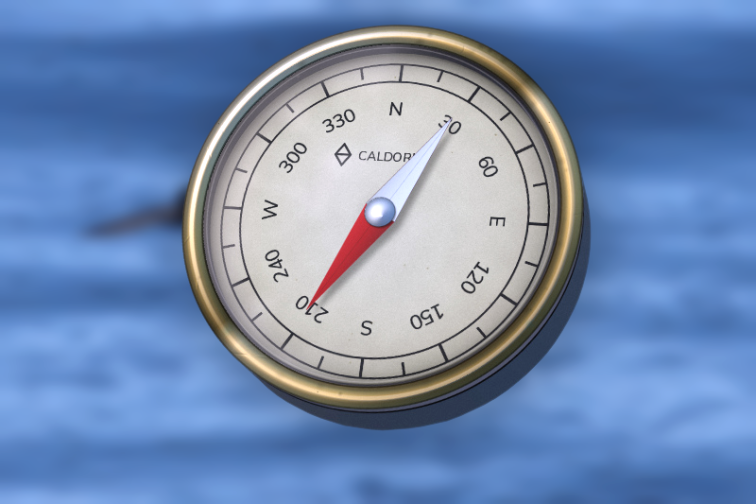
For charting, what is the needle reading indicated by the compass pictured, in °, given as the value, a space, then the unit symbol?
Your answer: 210 °
